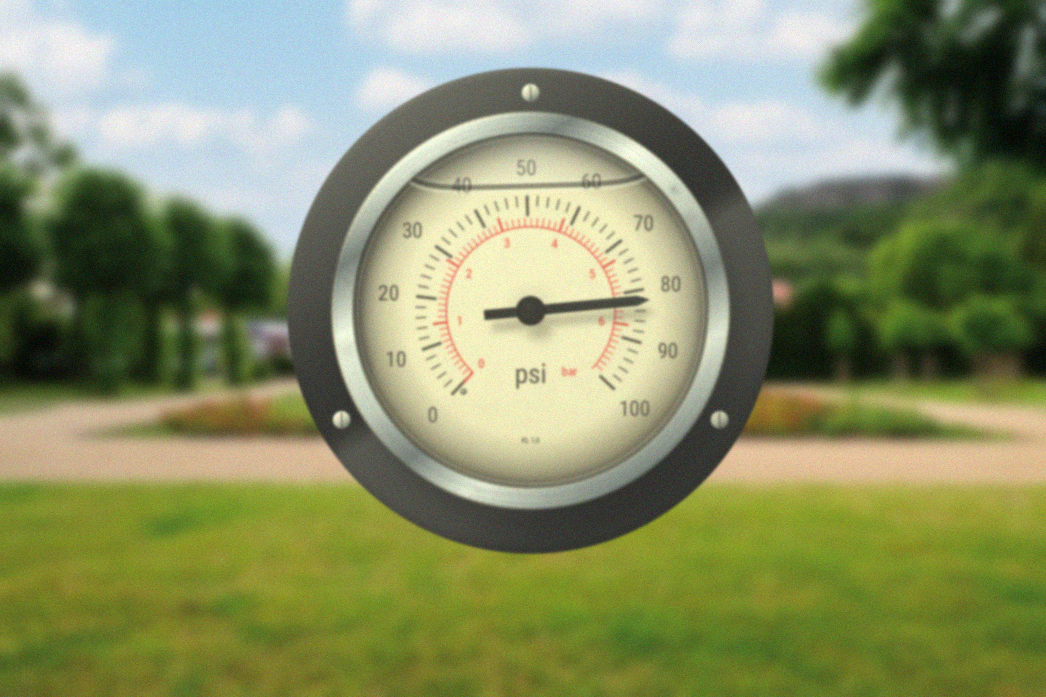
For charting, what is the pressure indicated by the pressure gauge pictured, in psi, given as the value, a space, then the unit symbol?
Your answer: 82 psi
